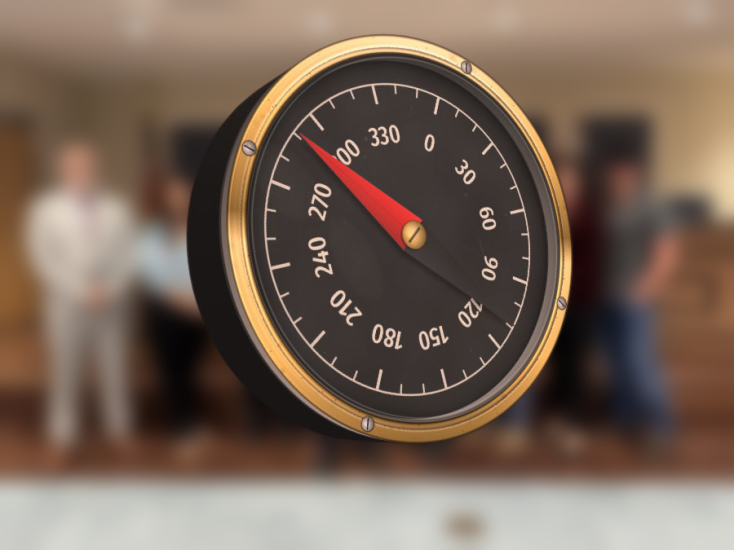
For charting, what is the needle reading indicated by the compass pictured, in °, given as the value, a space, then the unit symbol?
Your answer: 290 °
